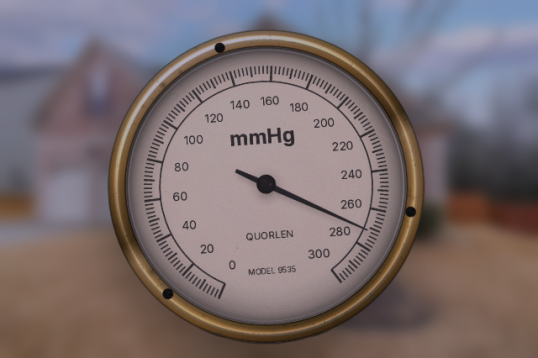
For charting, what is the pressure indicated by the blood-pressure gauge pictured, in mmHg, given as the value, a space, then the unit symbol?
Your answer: 272 mmHg
